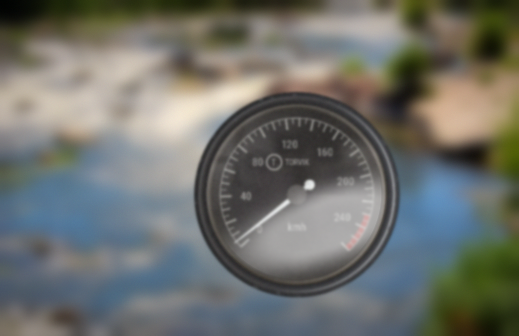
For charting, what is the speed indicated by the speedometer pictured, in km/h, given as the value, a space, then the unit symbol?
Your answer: 5 km/h
